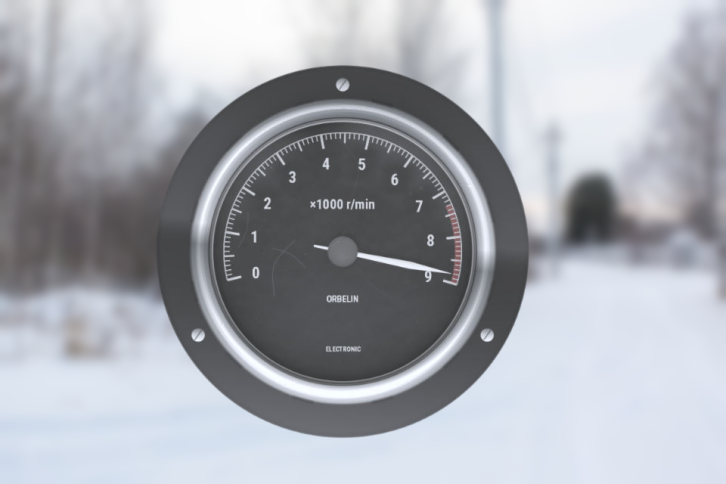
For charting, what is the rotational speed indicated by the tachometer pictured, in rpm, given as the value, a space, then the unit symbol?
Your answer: 8800 rpm
